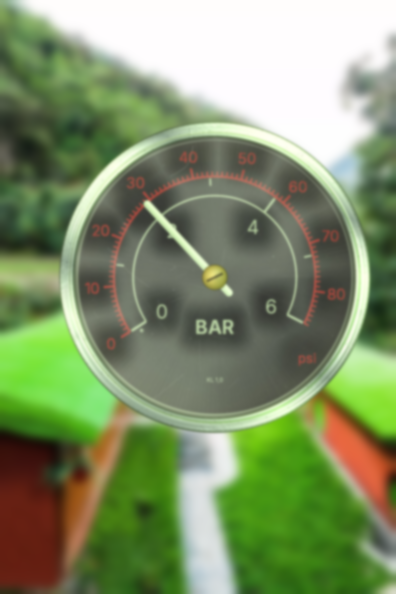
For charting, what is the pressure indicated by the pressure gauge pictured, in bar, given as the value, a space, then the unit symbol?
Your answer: 2 bar
